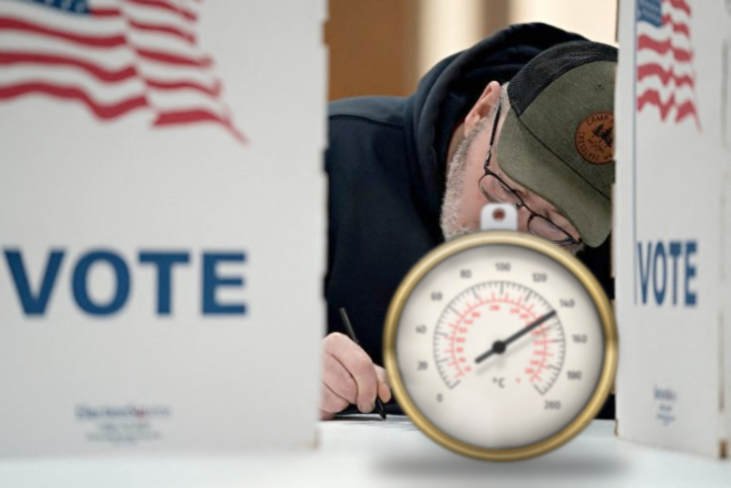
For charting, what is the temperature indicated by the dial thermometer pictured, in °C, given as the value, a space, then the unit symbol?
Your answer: 140 °C
